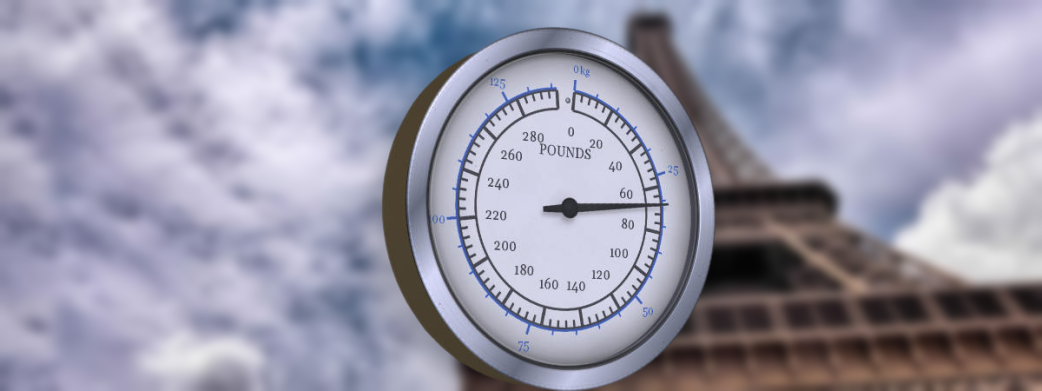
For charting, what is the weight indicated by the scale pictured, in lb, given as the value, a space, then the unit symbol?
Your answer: 68 lb
